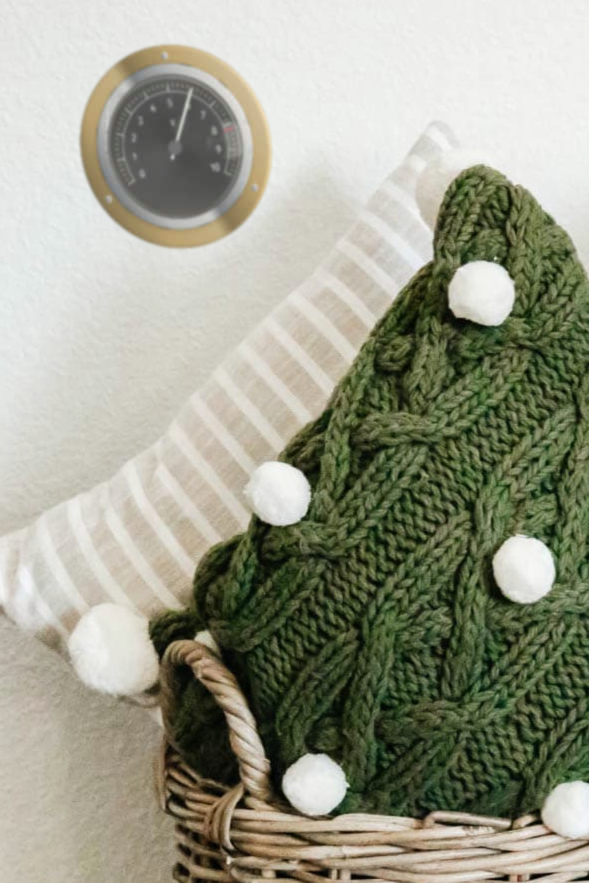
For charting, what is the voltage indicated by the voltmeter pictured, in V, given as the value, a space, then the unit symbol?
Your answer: 6 V
